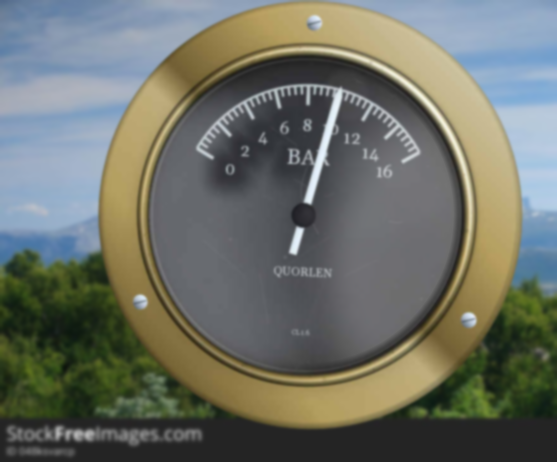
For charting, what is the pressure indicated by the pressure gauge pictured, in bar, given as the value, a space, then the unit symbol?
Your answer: 10 bar
